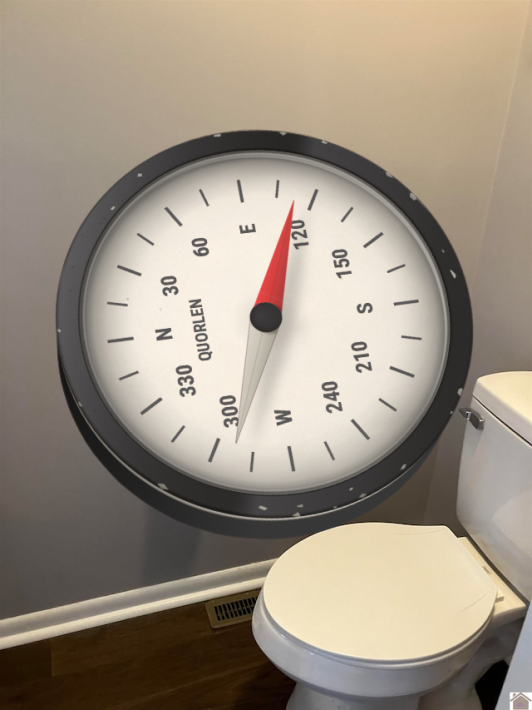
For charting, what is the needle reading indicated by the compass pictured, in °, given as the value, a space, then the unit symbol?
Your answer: 112.5 °
